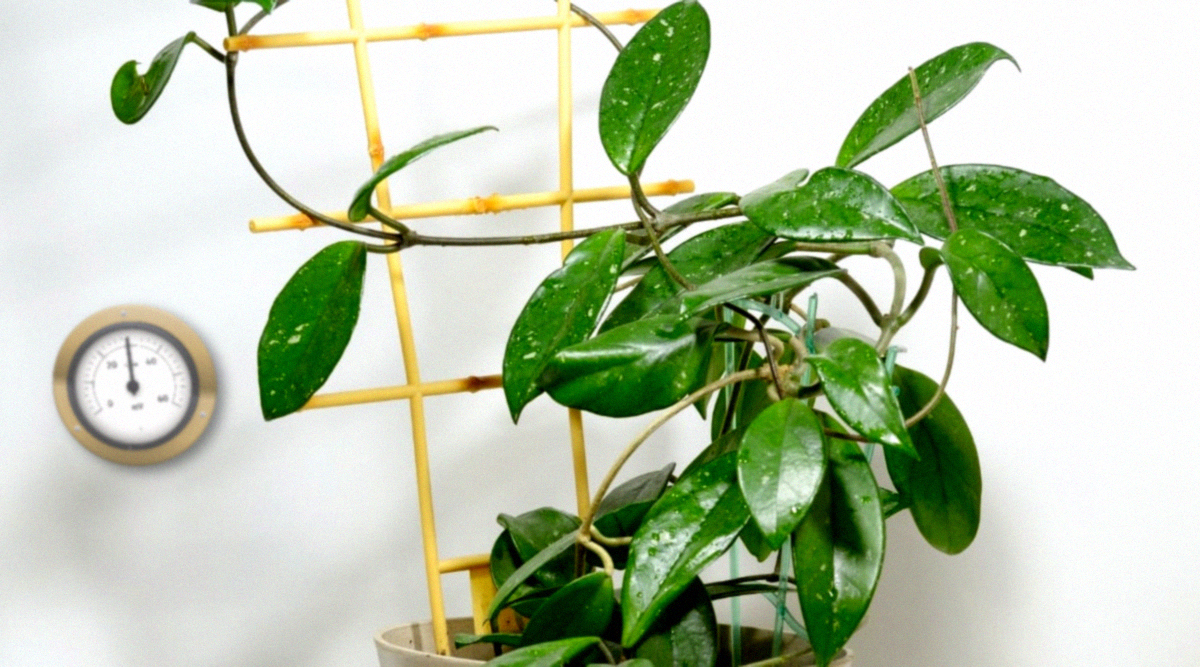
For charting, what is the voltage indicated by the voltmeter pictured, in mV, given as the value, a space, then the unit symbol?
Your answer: 30 mV
